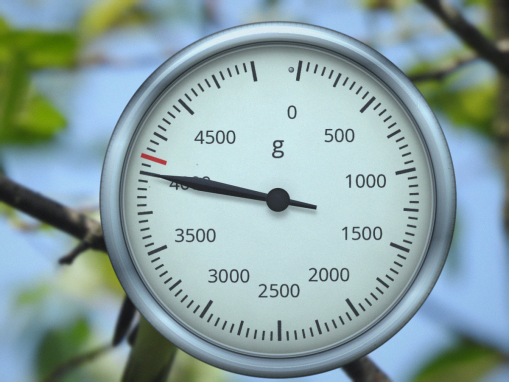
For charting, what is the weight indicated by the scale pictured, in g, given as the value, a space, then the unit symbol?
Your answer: 4000 g
